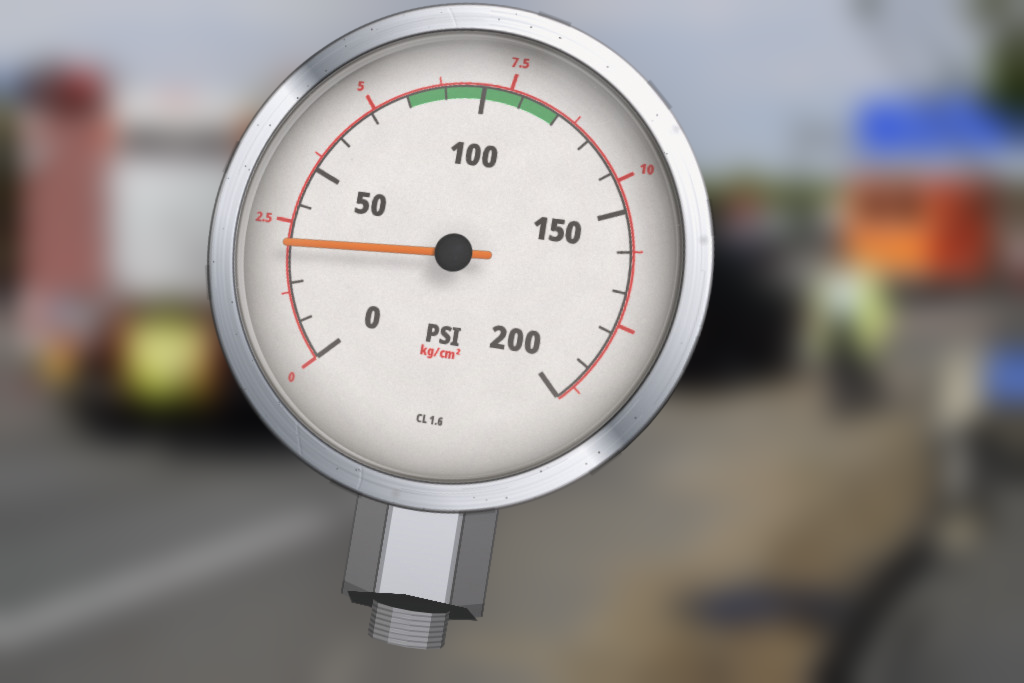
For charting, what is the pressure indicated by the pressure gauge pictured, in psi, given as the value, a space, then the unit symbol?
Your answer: 30 psi
